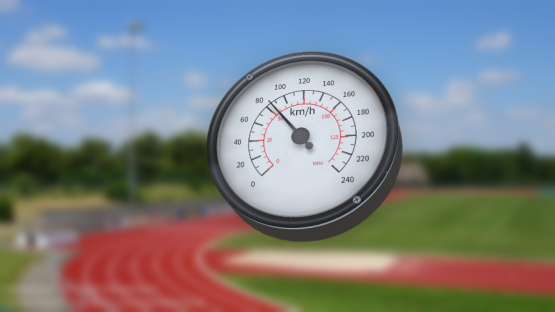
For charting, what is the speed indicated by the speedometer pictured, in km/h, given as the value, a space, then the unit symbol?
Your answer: 85 km/h
